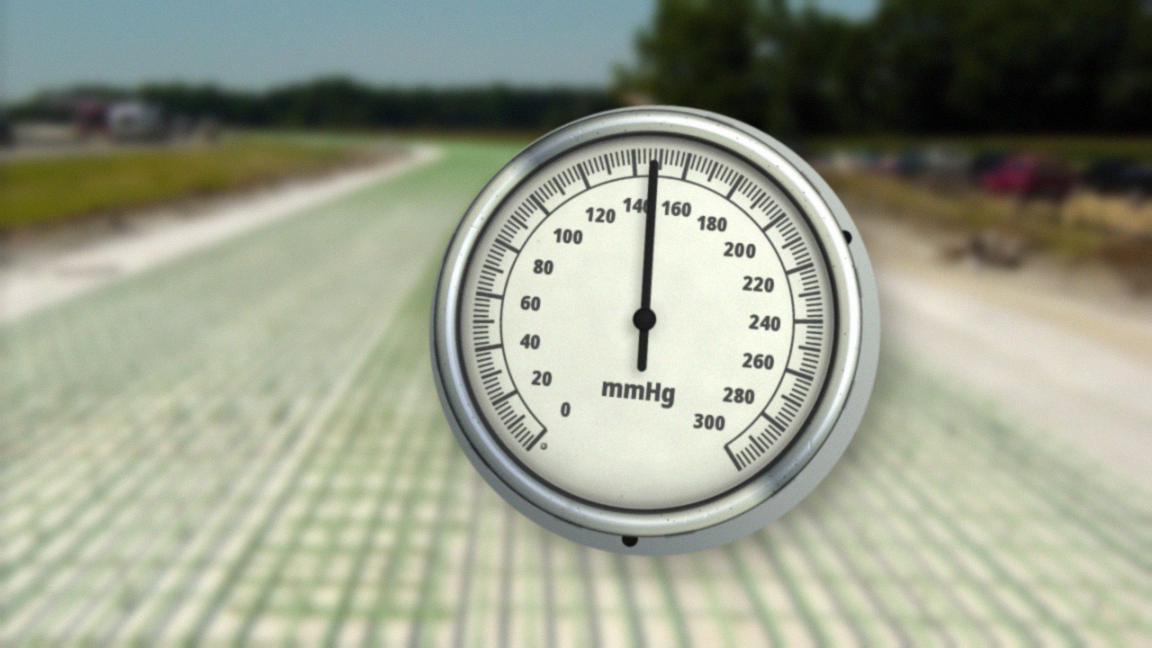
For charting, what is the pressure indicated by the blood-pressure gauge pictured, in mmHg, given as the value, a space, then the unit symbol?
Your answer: 148 mmHg
